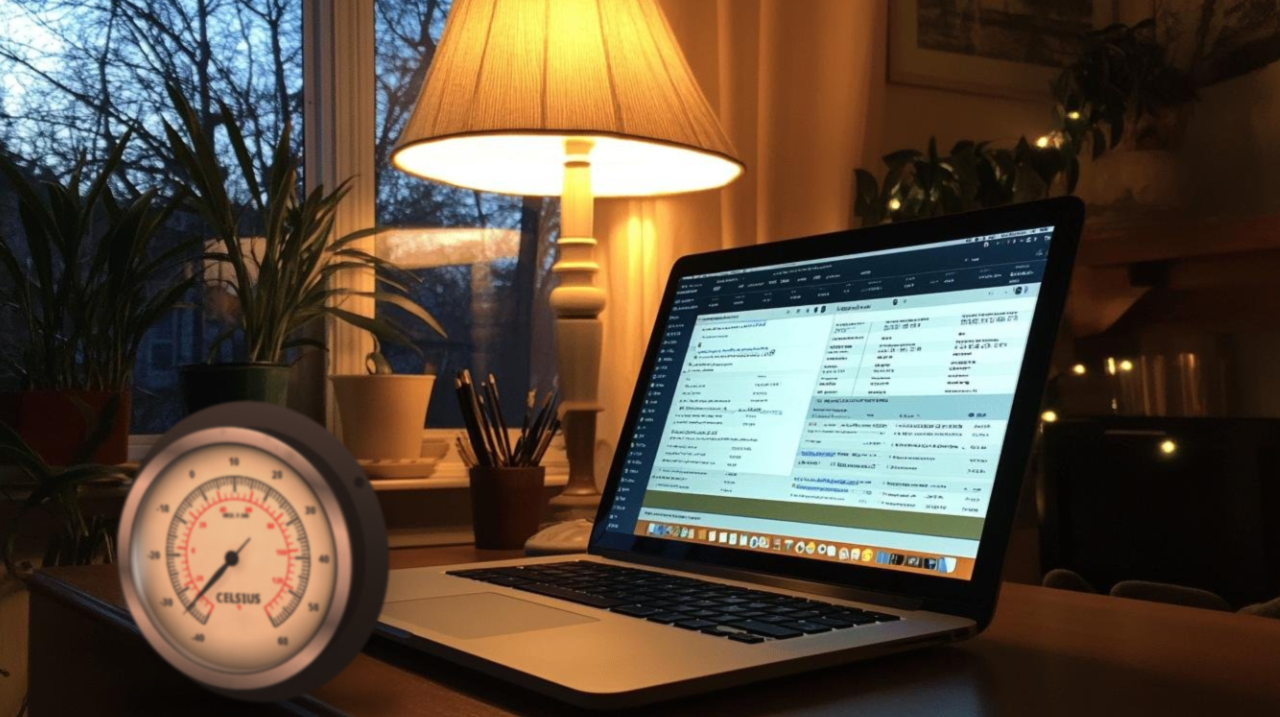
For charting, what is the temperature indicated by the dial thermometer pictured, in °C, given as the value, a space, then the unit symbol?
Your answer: -35 °C
